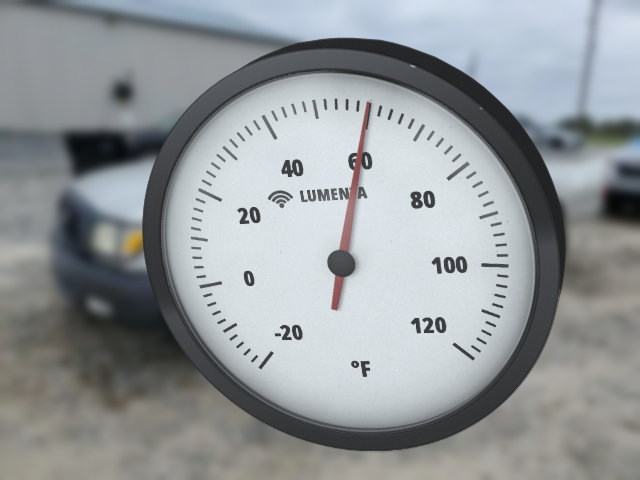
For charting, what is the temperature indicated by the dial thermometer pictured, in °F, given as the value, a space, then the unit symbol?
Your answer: 60 °F
